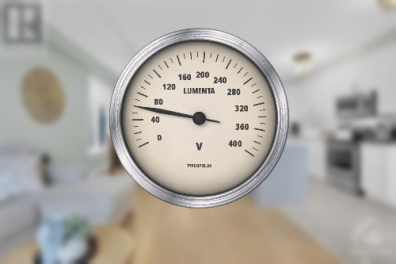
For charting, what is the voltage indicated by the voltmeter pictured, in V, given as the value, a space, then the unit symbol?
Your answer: 60 V
